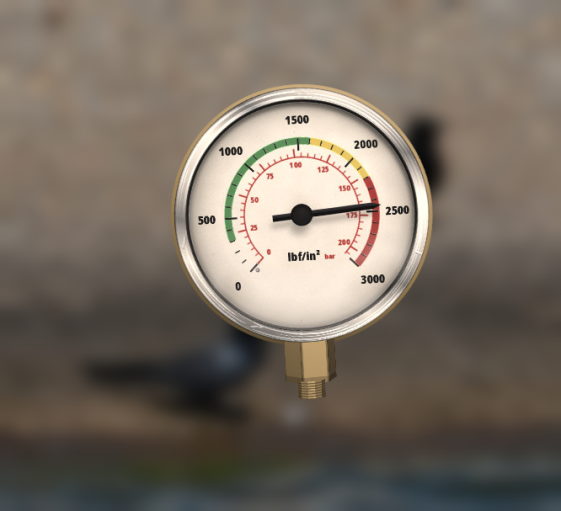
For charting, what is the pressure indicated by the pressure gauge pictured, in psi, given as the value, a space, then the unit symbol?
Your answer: 2450 psi
